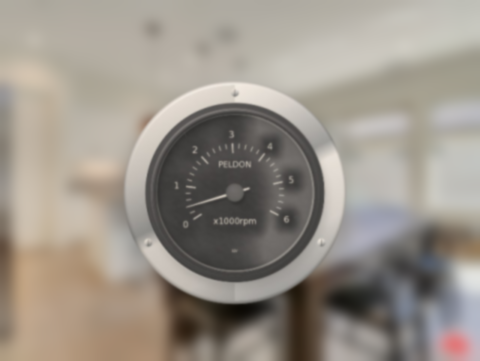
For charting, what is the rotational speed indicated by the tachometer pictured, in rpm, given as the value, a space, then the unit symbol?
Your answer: 400 rpm
